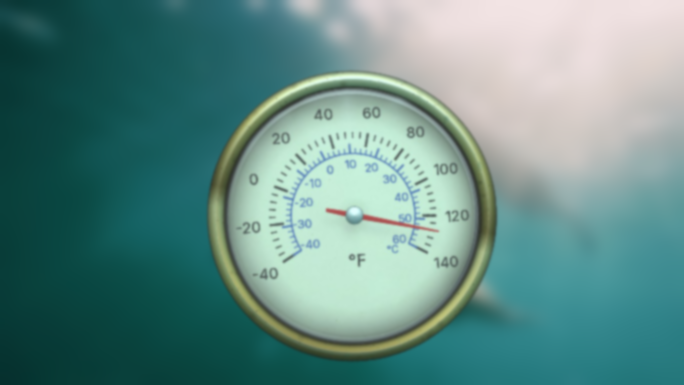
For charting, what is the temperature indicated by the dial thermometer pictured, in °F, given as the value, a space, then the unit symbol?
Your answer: 128 °F
